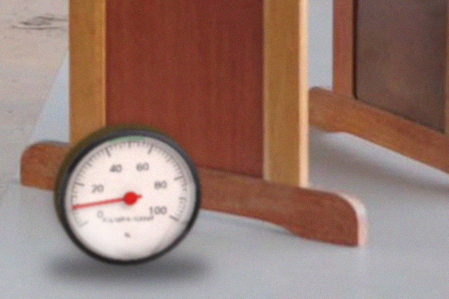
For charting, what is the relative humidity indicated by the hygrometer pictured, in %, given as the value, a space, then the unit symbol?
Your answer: 10 %
